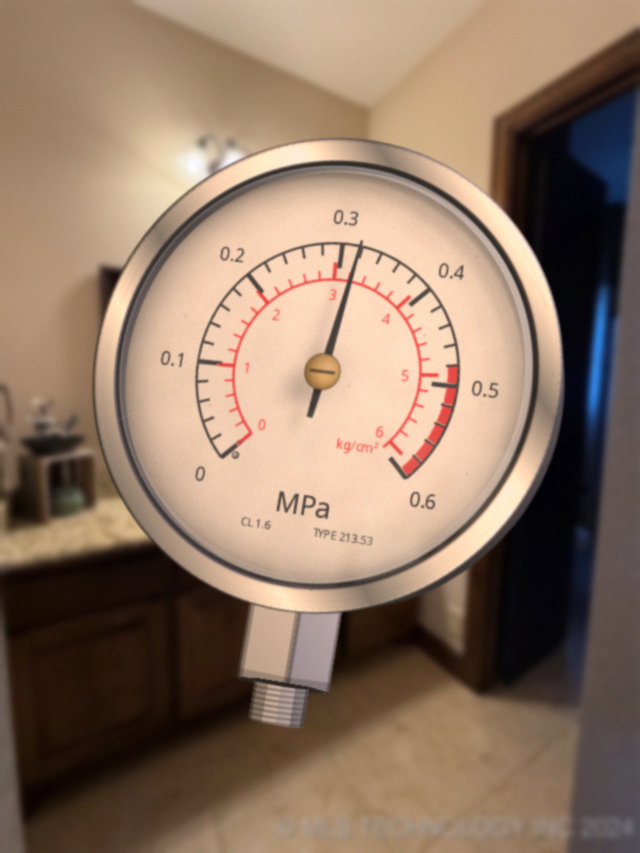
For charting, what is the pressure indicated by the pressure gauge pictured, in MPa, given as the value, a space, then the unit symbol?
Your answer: 0.32 MPa
